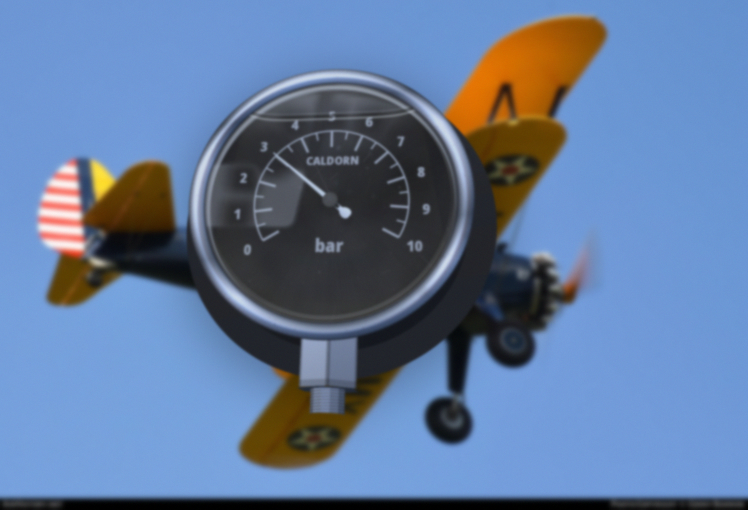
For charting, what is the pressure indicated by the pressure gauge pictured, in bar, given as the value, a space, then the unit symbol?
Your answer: 3 bar
